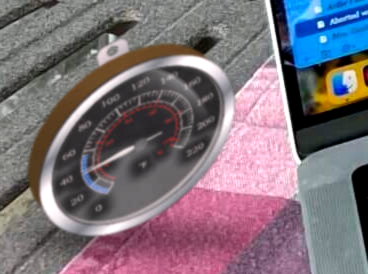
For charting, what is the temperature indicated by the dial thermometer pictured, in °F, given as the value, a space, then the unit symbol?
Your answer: 40 °F
